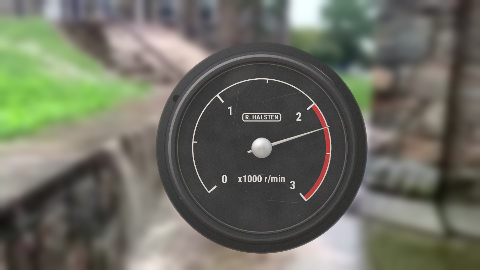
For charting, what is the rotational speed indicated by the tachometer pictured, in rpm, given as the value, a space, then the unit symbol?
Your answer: 2250 rpm
